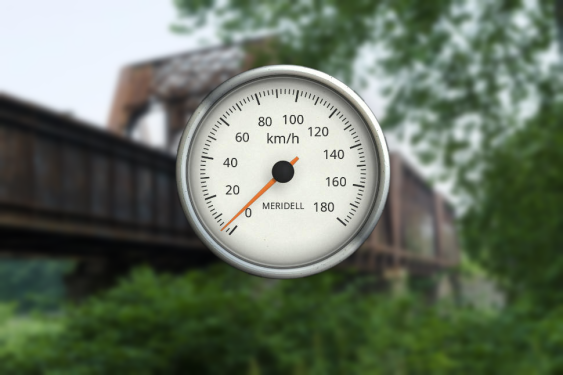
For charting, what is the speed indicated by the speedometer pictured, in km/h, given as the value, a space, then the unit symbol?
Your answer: 4 km/h
